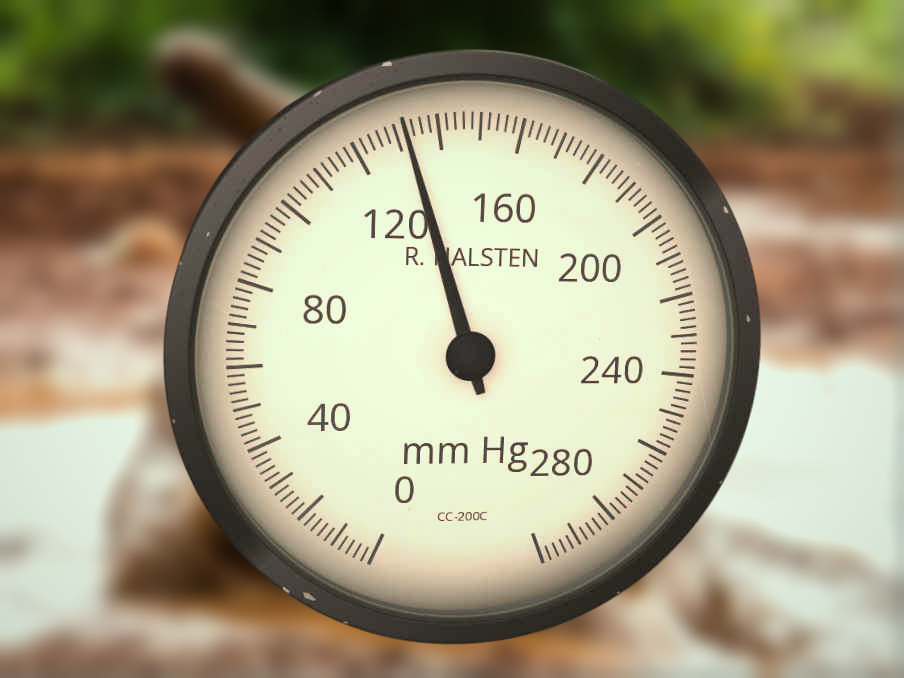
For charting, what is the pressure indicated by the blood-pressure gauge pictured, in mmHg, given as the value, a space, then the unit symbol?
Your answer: 132 mmHg
